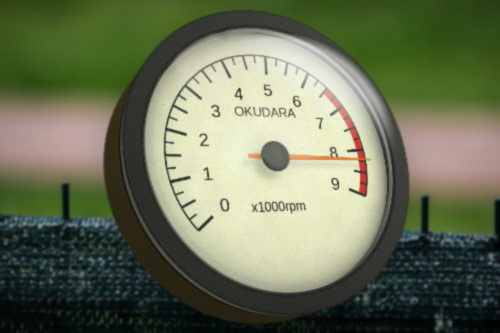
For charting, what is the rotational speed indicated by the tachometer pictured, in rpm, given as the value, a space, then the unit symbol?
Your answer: 8250 rpm
